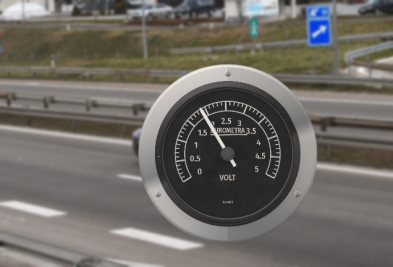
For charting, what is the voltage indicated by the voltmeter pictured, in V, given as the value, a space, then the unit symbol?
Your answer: 1.9 V
